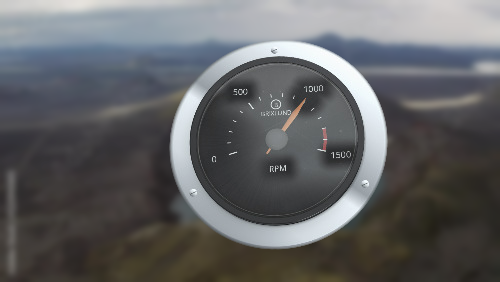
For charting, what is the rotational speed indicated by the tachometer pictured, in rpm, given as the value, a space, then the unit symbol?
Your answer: 1000 rpm
